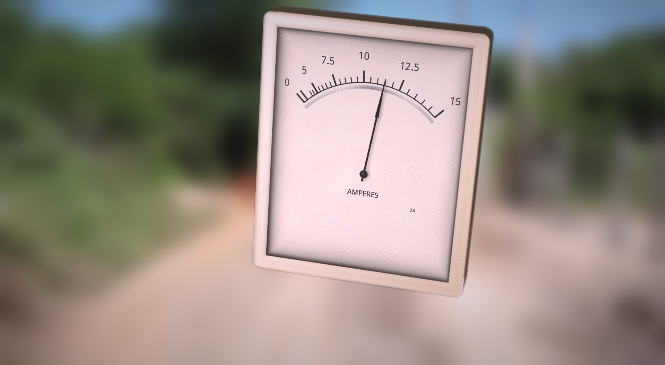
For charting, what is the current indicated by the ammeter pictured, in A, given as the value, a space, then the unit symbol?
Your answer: 11.5 A
